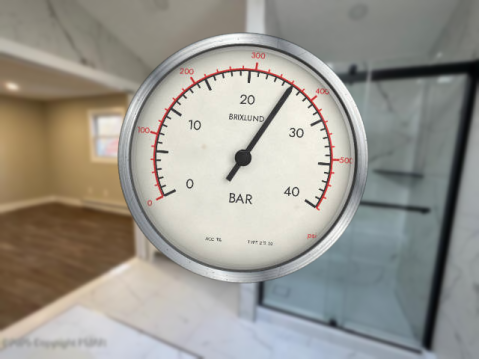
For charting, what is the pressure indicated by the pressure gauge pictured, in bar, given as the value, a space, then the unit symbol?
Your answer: 25 bar
